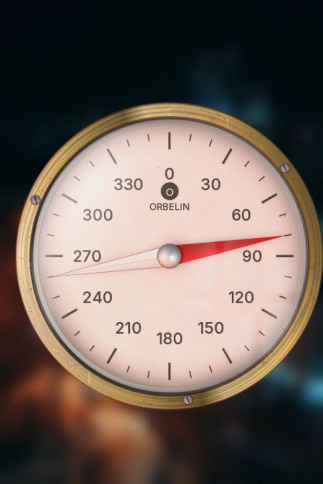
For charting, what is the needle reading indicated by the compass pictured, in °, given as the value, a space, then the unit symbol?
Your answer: 80 °
